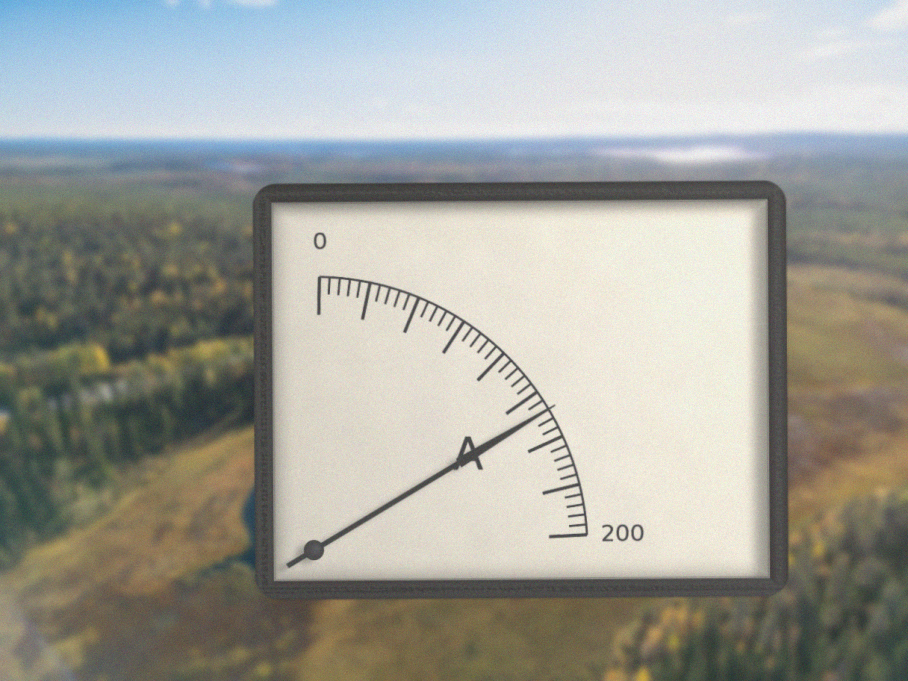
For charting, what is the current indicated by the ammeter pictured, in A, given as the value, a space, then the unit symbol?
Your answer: 135 A
